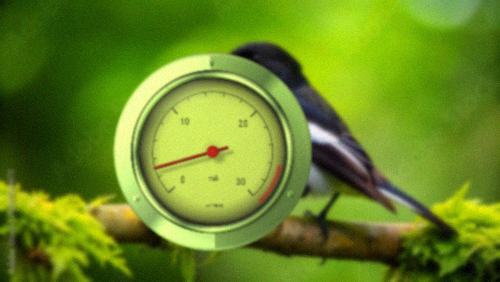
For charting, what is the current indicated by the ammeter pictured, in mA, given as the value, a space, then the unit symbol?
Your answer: 3 mA
